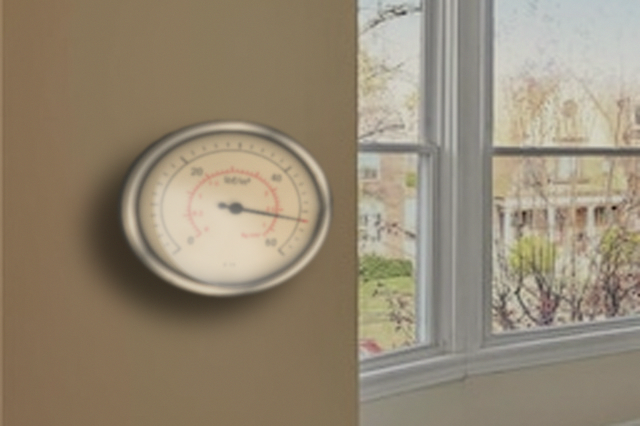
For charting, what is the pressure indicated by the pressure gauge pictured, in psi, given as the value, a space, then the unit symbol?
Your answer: 52 psi
